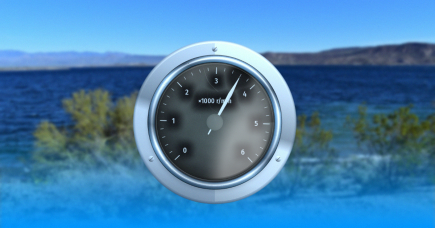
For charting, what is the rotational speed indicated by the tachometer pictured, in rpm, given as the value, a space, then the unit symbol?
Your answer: 3600 rpm
